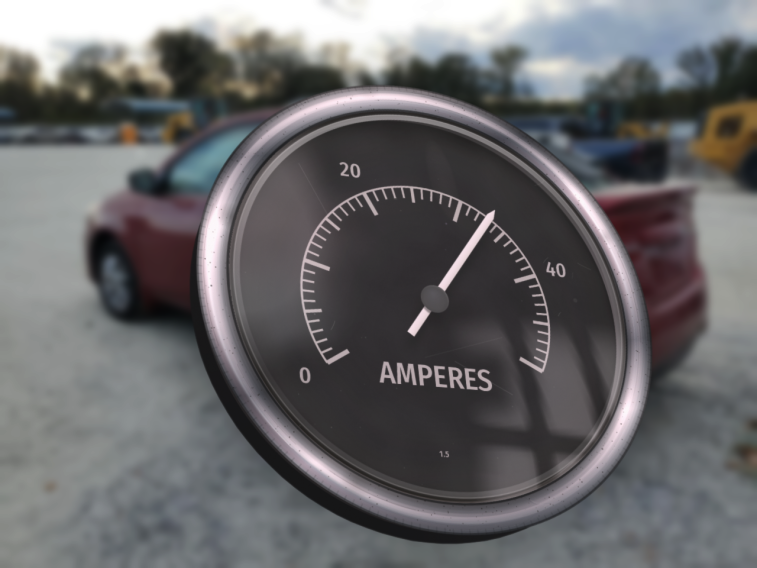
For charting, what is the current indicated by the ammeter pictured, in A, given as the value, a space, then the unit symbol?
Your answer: 33 A
